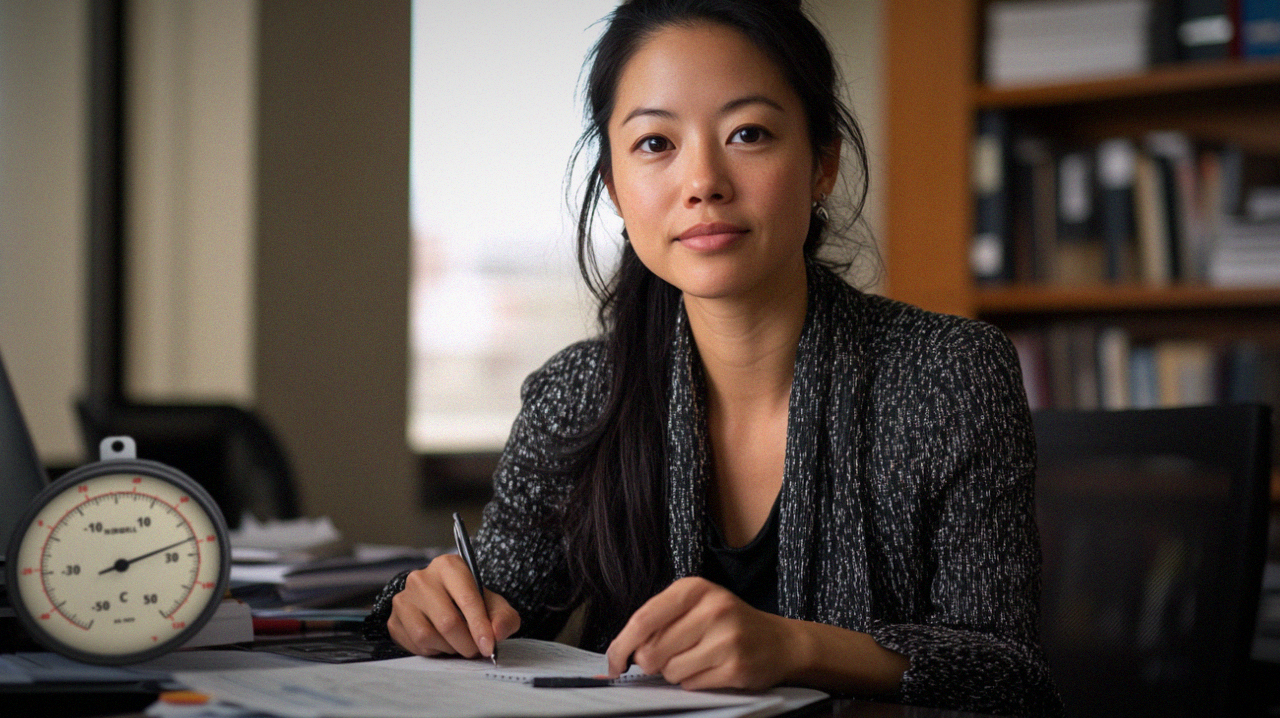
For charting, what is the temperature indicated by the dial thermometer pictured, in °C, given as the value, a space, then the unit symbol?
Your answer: 25 °C
